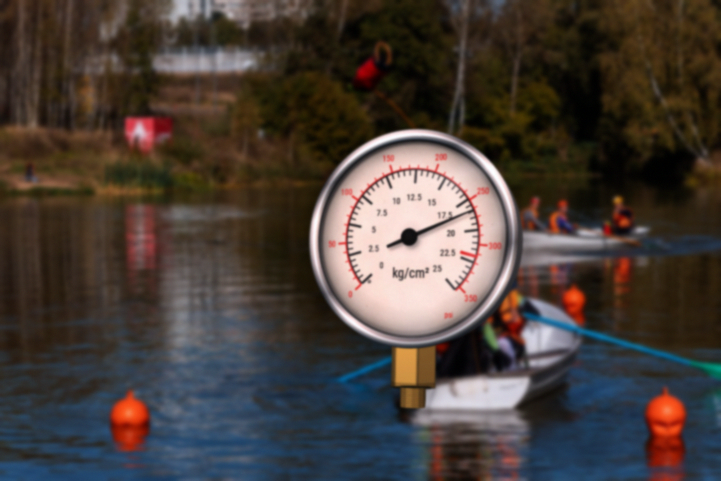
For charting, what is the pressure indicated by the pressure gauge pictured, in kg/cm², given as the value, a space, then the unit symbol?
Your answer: 18.5 kg/cm²
